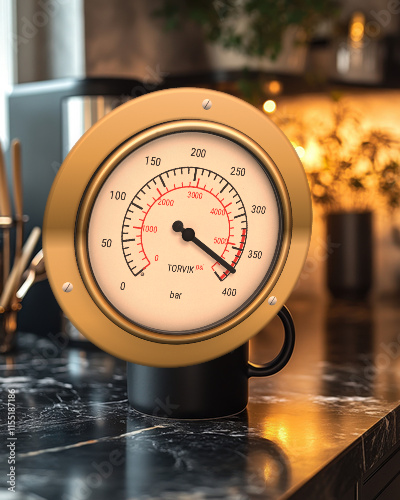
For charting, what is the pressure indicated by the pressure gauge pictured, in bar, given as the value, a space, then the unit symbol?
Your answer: 380 bar
